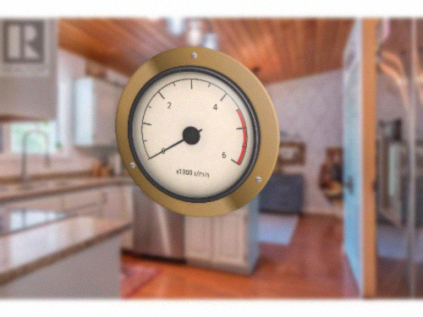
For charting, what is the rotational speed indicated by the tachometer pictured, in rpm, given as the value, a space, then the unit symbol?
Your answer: 0 rpm
